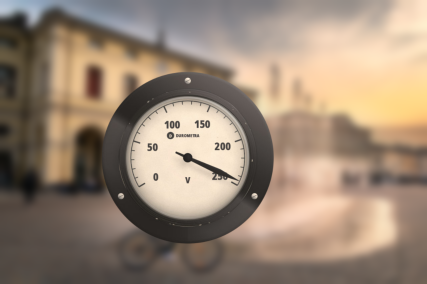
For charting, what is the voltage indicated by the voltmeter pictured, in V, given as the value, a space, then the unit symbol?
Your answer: 245 V
